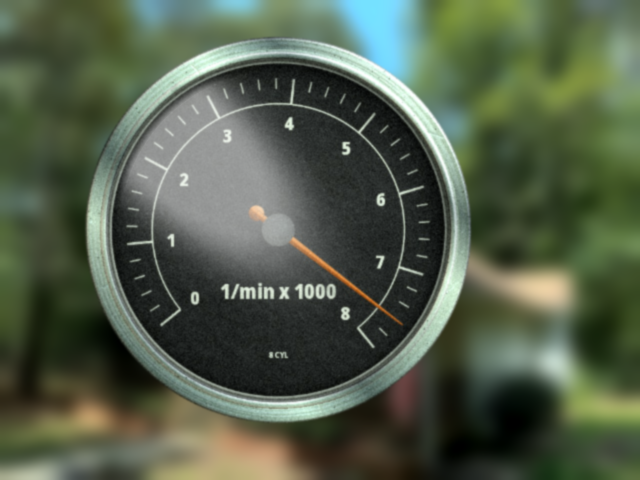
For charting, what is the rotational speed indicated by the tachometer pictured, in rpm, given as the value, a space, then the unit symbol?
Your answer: 7600 rpm
